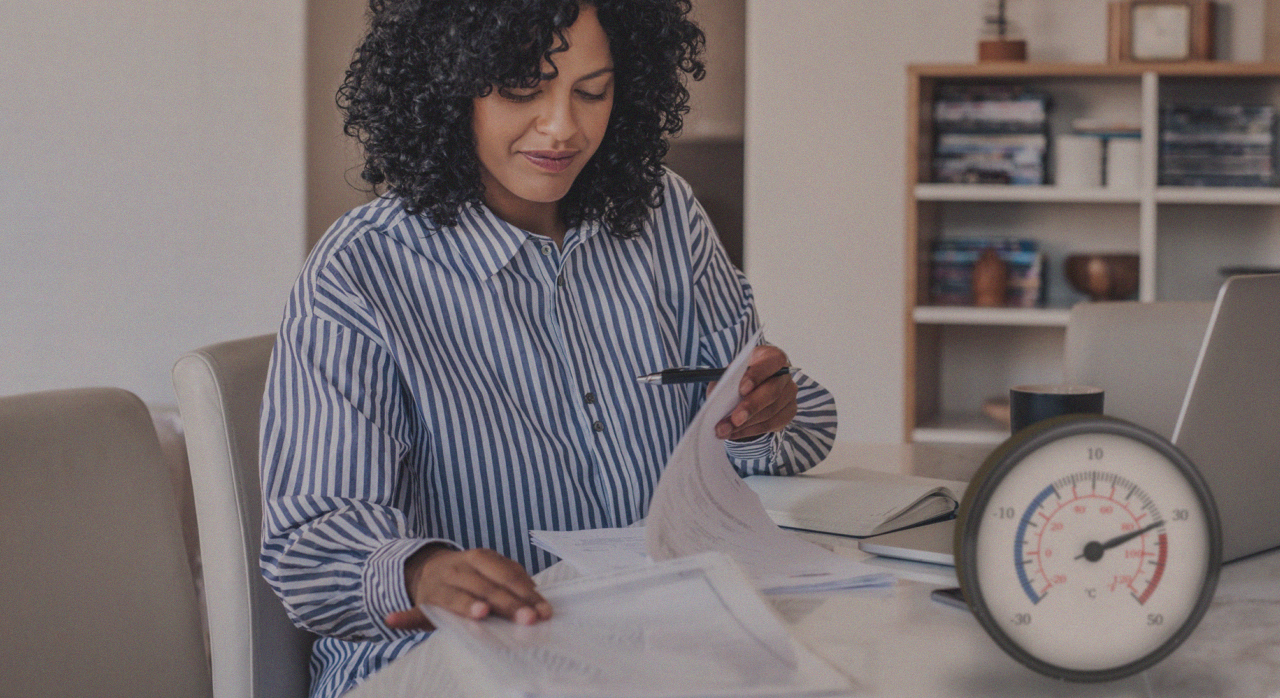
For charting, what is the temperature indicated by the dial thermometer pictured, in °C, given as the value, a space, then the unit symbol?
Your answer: 30 °C
